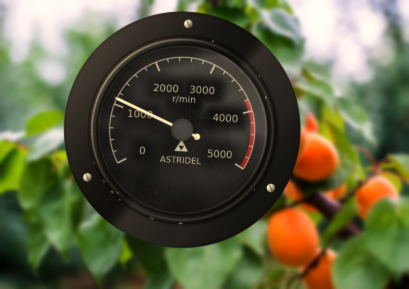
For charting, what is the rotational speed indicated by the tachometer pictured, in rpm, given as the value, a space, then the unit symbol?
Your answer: 1100 rpm
